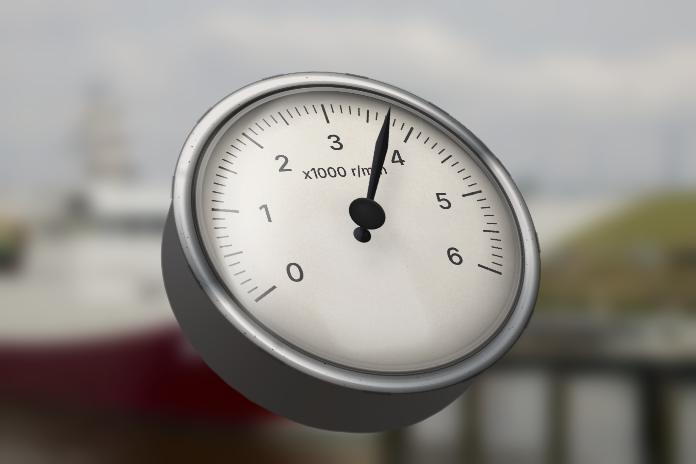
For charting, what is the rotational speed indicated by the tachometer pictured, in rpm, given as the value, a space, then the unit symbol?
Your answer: 3700 rpm
